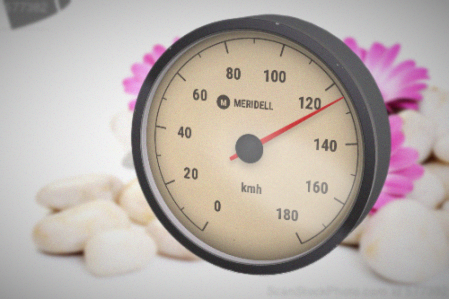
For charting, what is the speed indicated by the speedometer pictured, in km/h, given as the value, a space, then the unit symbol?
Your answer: 125 km/h
